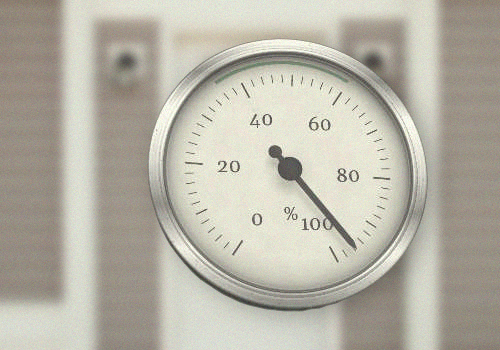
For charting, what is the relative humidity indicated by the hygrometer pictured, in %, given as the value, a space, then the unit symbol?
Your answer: 96 %
